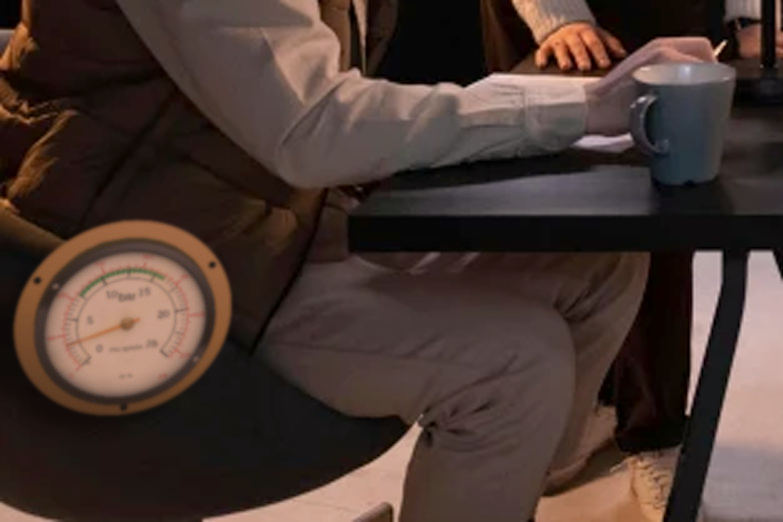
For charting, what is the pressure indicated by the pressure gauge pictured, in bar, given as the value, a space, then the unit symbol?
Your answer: 2.5 bar
